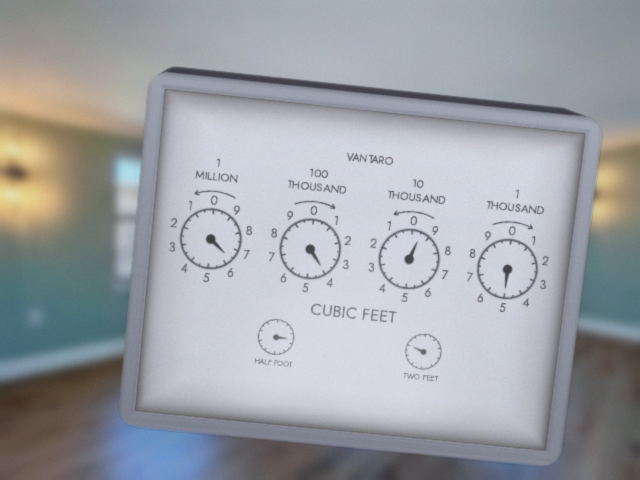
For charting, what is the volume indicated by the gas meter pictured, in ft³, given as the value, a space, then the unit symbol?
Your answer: 639500 ft³
